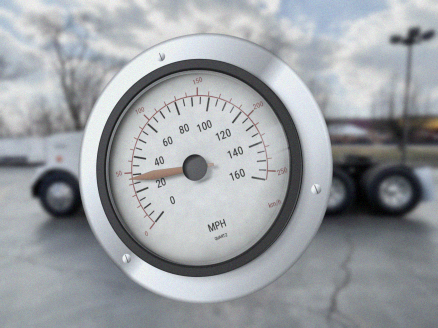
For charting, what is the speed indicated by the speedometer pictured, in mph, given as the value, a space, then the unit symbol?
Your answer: 27.5 mph
